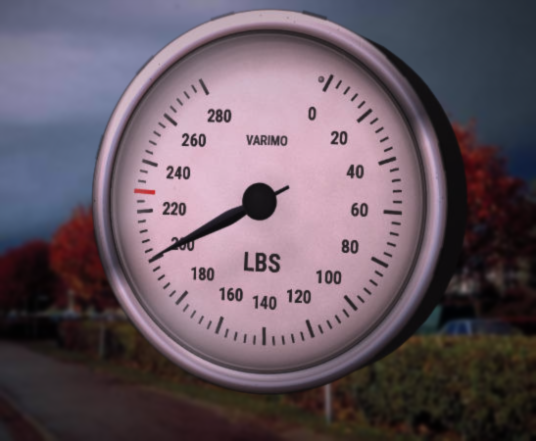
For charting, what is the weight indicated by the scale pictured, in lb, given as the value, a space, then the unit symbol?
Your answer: 200 lb
